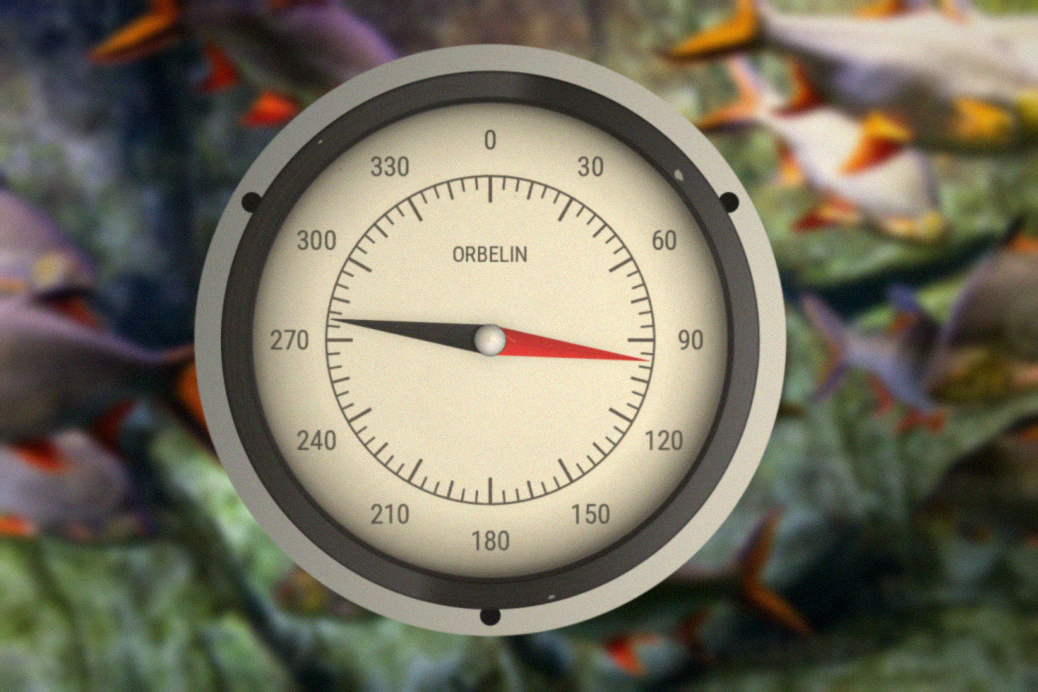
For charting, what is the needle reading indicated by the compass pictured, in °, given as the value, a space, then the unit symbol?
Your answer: 97.5 °
